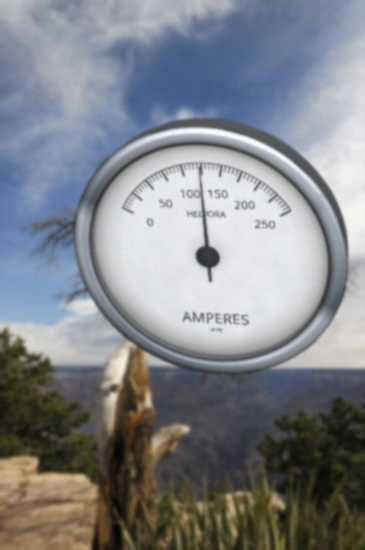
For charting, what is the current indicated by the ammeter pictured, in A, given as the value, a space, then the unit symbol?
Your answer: 125 A
